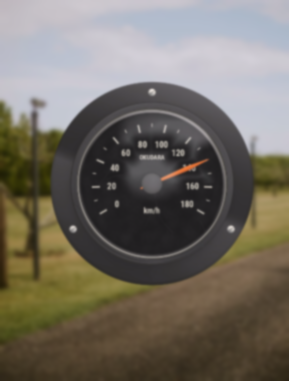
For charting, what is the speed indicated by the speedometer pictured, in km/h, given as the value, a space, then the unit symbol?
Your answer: 140 km/h
